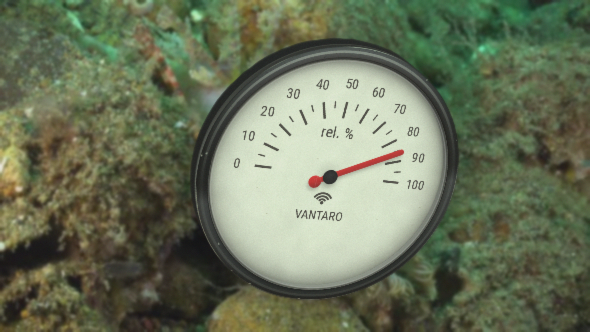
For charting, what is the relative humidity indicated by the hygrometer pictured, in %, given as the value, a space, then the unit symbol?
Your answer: 85 %
